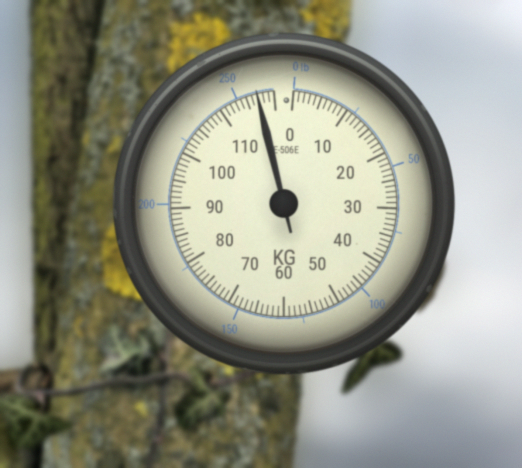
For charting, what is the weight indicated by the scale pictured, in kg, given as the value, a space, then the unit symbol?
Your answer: 117 kg
